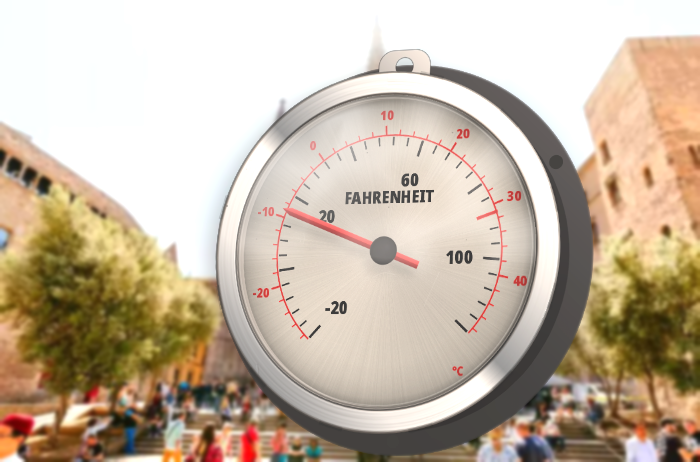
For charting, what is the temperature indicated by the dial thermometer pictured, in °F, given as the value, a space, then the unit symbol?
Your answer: 16 °F
